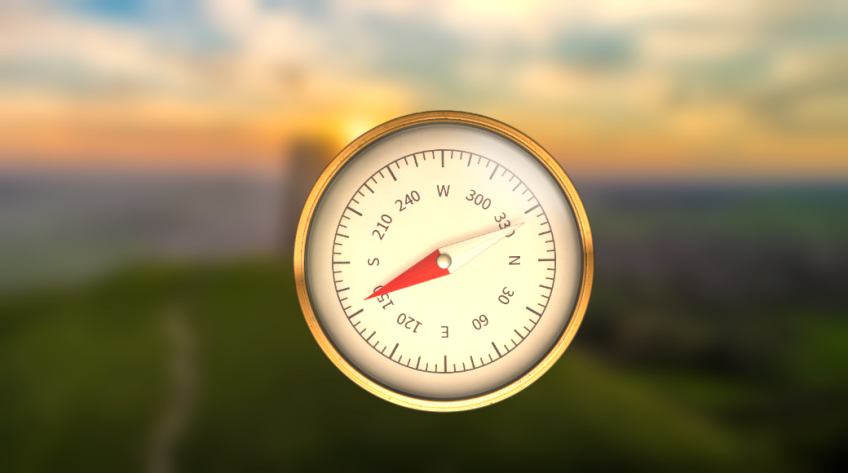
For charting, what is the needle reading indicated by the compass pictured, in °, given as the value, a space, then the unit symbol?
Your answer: 155 °
